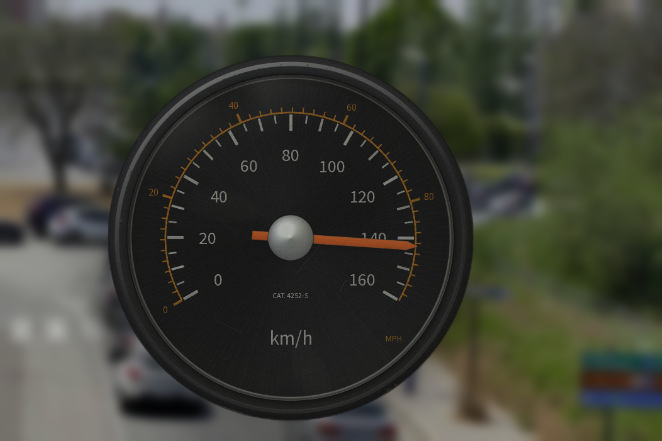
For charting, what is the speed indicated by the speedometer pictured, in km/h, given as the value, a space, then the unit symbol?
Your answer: 142.5 km/h
